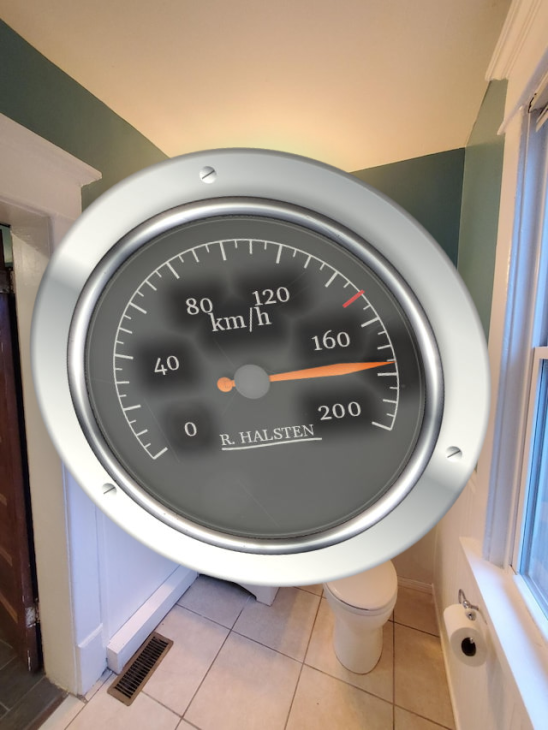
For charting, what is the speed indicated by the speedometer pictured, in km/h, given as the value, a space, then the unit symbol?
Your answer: 175 km/h
